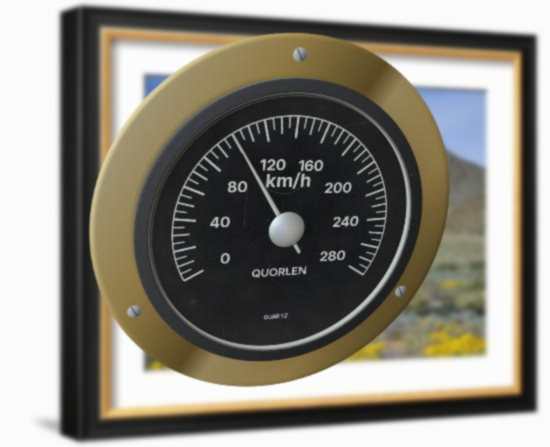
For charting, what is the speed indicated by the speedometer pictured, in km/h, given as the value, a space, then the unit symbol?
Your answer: 100 km/h
